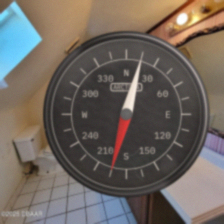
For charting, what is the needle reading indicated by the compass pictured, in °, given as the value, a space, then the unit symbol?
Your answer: 195 °
